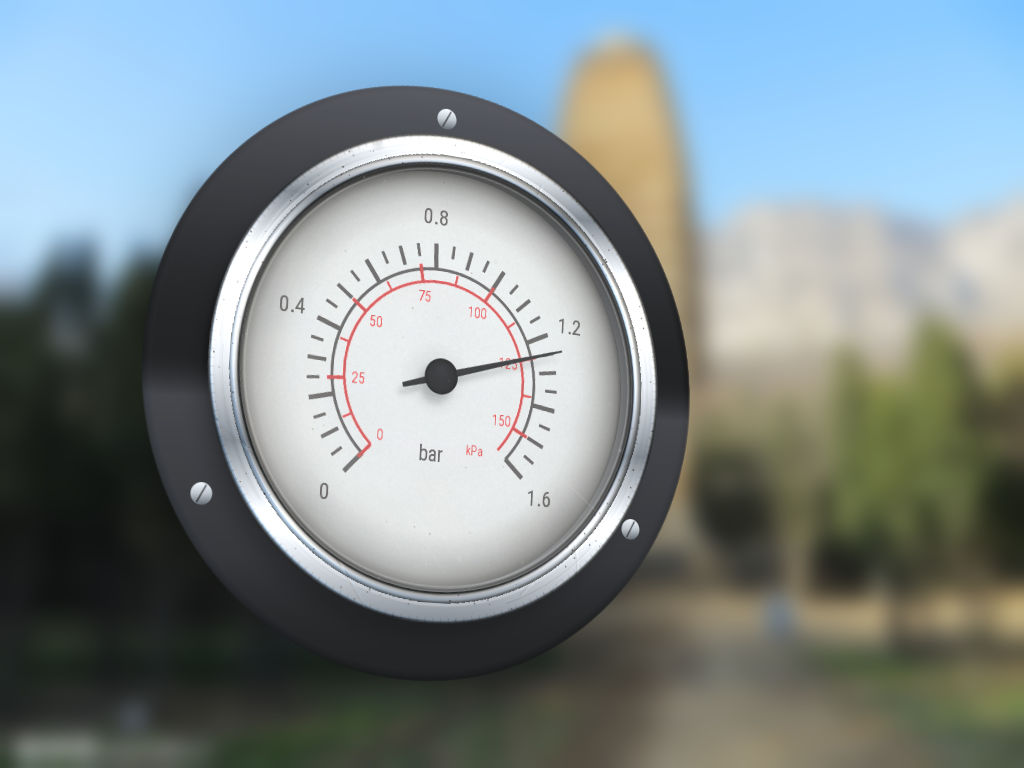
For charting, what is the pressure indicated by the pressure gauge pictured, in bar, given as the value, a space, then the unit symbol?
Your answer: 1.25 bar
